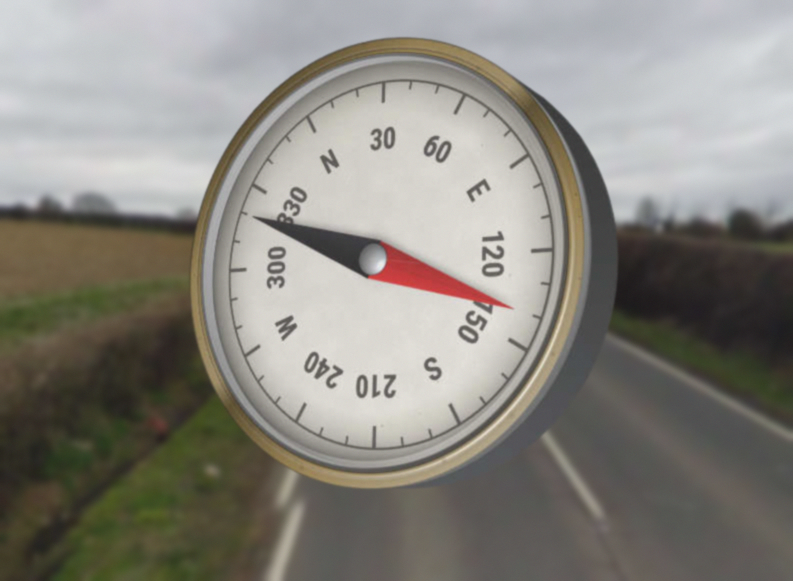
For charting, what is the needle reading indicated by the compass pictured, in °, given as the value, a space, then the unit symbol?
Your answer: 140 °
